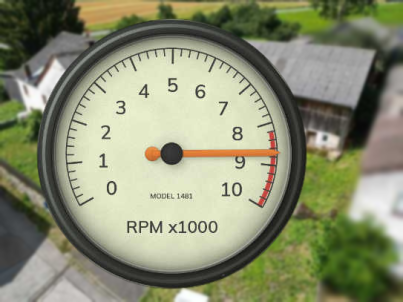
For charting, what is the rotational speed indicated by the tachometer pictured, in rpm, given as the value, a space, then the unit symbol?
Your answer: 8700 rpm
